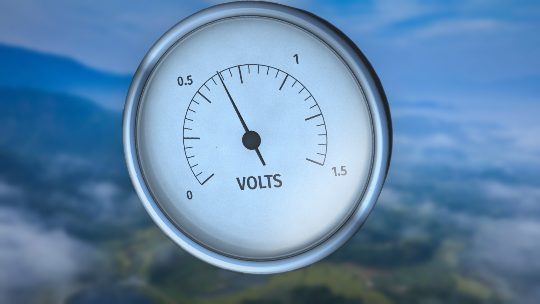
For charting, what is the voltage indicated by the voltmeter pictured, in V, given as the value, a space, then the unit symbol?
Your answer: 0.65 V
